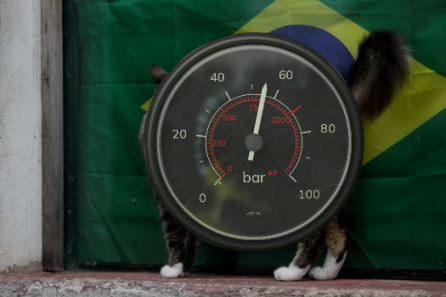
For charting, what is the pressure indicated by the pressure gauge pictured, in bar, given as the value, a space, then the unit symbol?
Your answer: 55 bar
